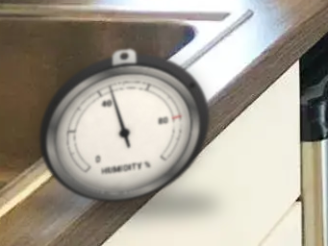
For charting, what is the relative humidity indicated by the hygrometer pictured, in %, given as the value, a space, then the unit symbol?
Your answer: 45 %
